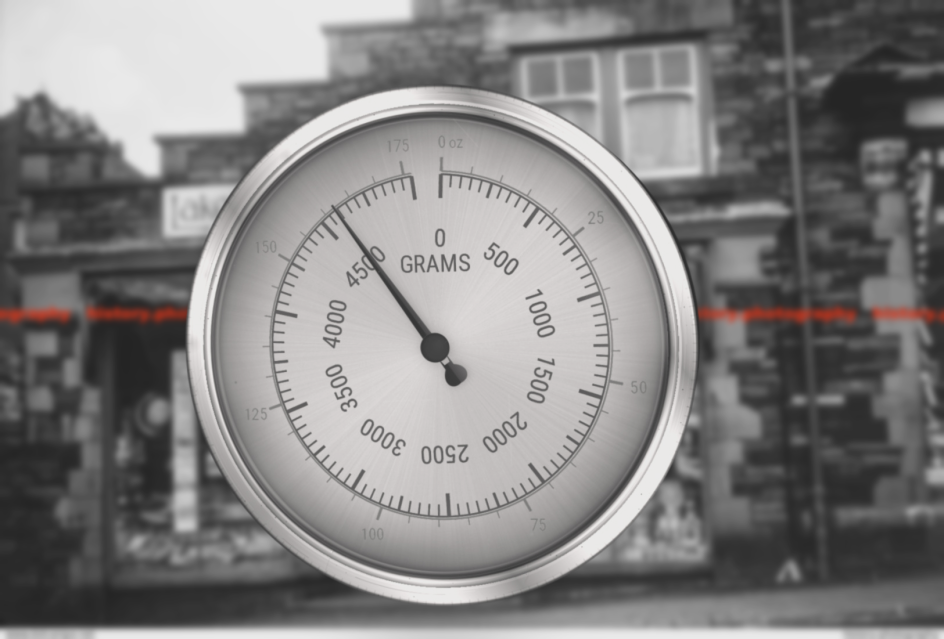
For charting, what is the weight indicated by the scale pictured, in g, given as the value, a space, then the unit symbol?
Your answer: 4600 g
